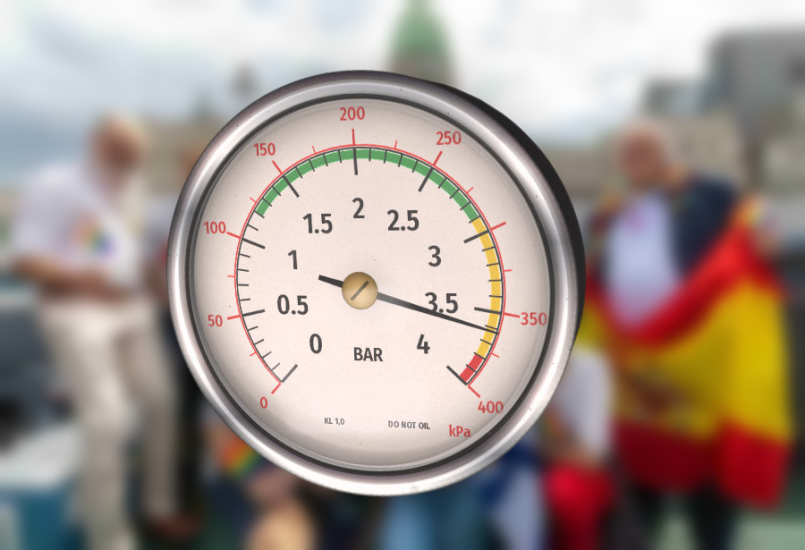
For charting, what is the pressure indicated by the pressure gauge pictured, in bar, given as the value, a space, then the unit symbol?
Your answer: 3.6 bar
